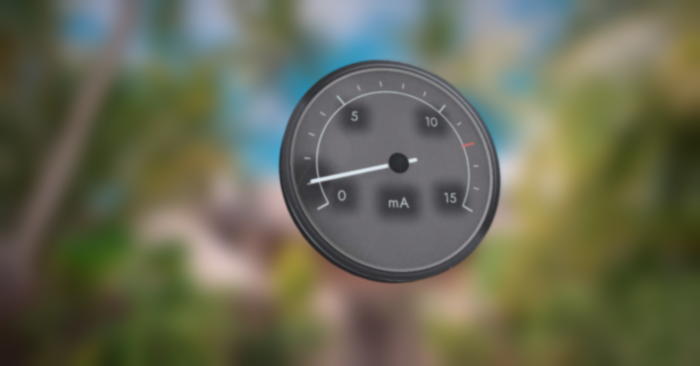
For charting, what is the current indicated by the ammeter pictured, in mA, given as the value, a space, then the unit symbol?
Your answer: 1 mA
